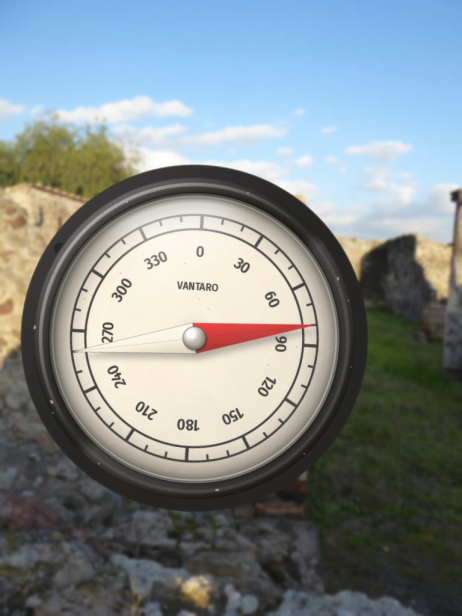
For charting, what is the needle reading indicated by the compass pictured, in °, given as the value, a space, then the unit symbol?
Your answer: 80 °
